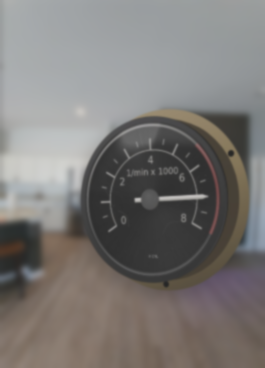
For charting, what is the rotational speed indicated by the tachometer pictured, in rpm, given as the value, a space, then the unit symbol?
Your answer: 7000 rpm
